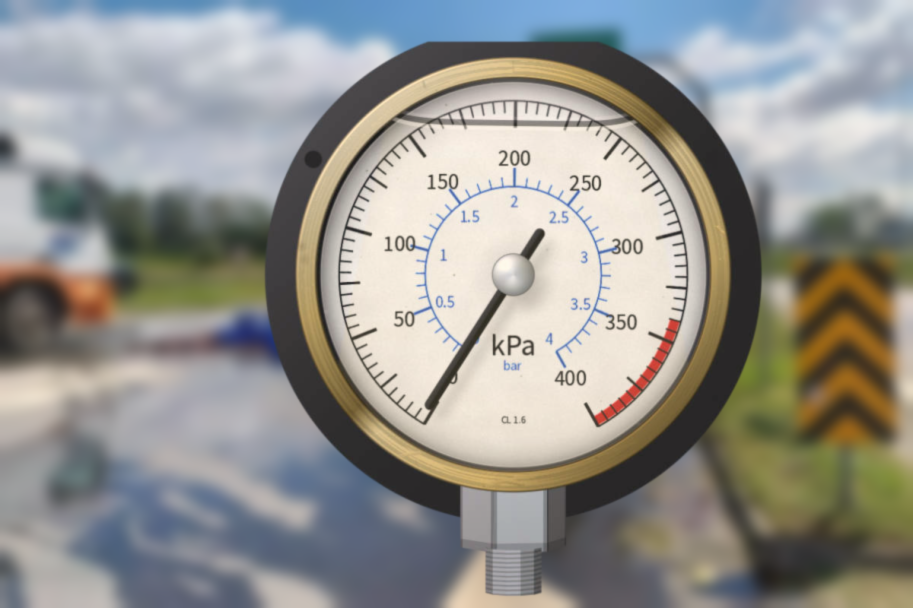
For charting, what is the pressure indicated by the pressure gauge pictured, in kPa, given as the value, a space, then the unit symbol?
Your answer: 2.5 kPa
